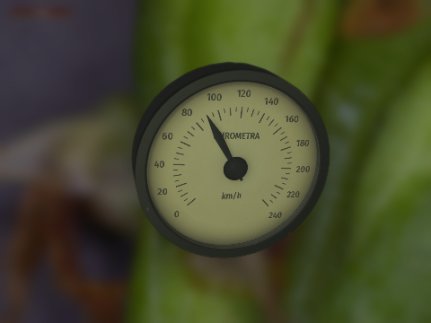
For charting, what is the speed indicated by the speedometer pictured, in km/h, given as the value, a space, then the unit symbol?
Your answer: 90 km/h
